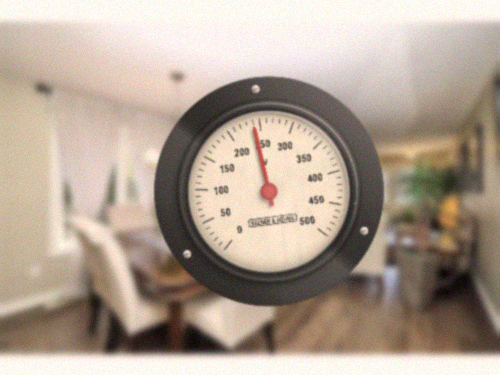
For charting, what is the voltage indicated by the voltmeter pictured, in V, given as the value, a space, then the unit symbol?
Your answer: 240 V
